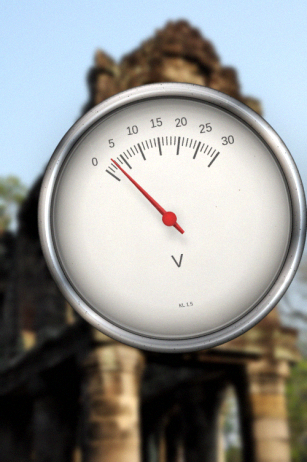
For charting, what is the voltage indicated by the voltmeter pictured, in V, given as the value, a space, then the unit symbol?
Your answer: 3 V
